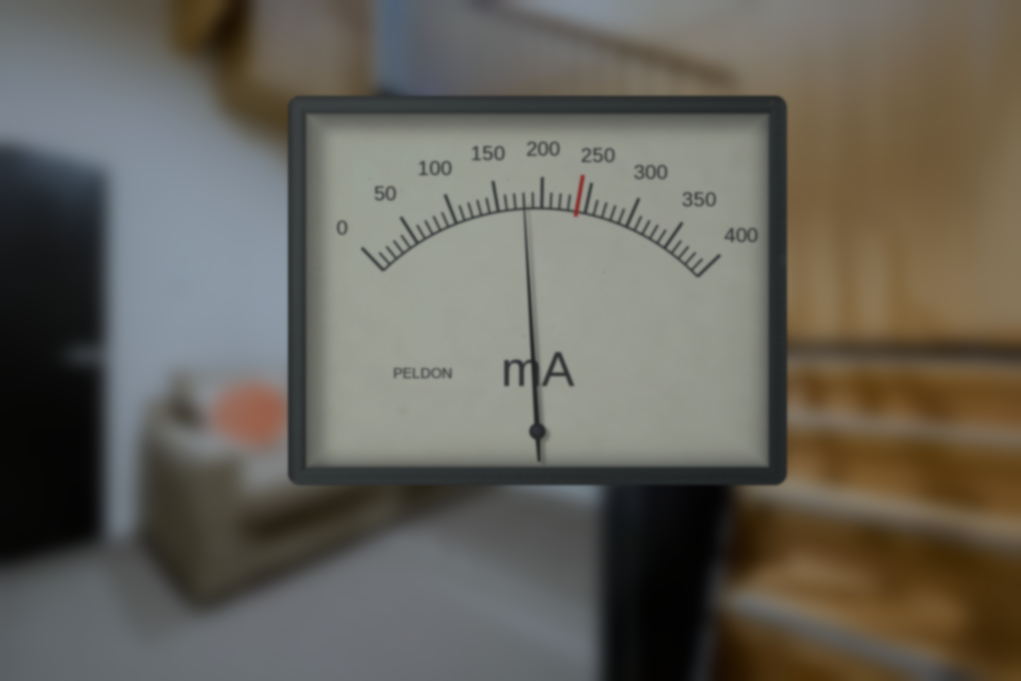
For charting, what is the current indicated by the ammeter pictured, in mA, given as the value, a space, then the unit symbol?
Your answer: 180 mA
